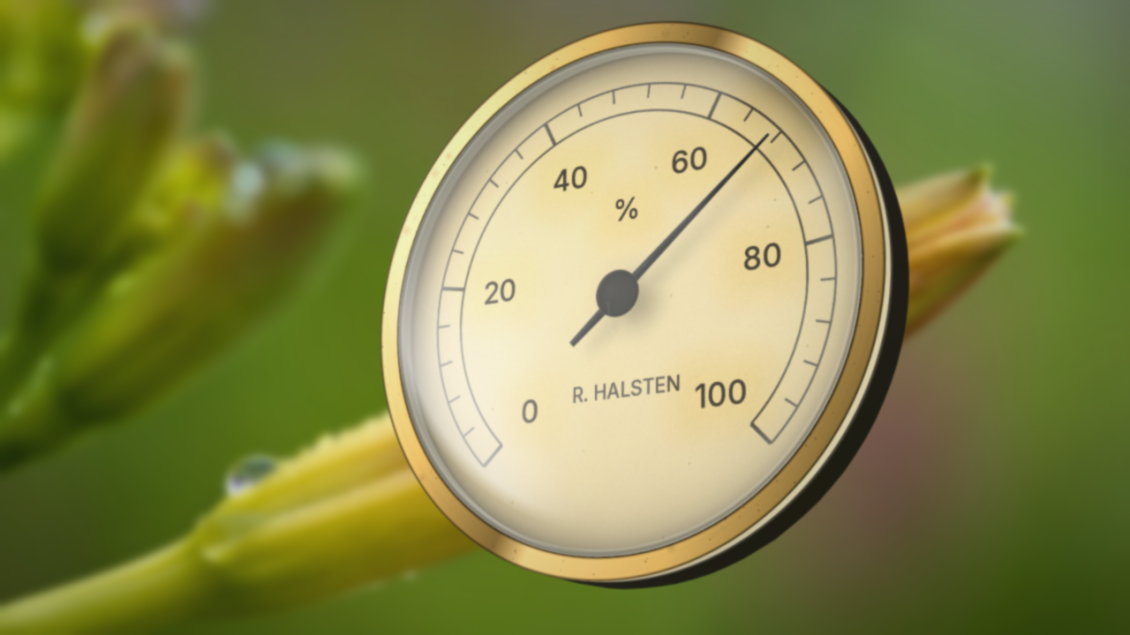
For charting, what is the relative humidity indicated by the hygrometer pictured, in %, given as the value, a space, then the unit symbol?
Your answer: 68 %
